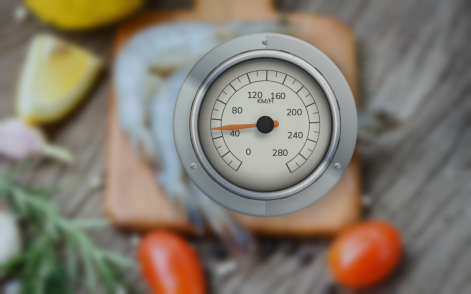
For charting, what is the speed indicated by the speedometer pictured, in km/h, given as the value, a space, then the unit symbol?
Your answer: 50 km/h
